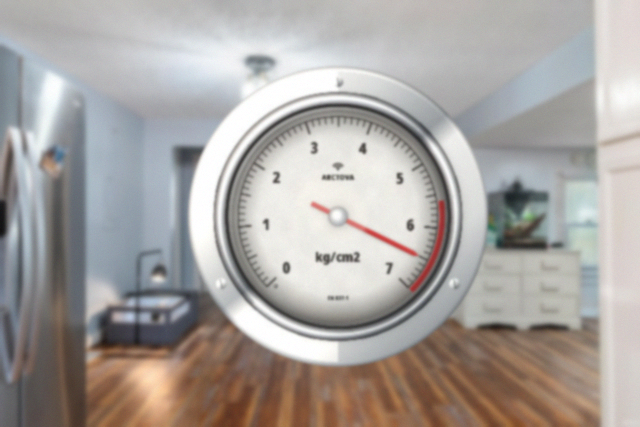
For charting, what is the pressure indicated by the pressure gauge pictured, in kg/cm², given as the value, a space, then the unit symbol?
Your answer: 6.5 kg/cm²
